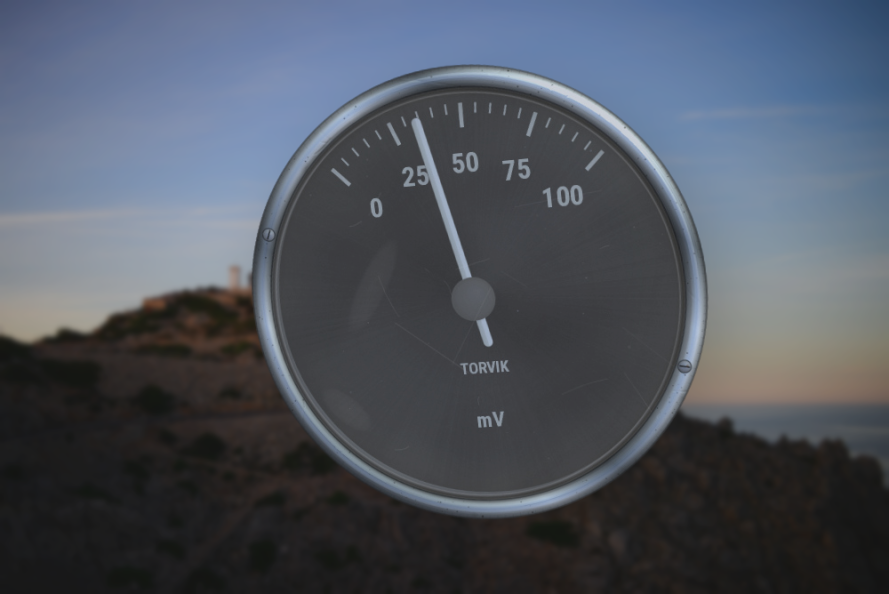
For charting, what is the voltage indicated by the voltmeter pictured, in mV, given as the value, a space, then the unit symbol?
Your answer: 35 mV
